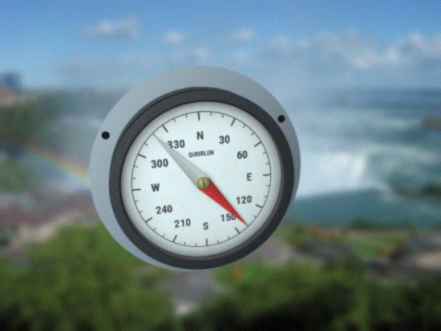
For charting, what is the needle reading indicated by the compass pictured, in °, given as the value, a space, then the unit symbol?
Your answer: 140 °
